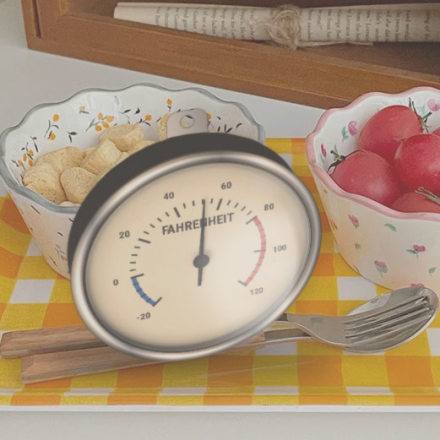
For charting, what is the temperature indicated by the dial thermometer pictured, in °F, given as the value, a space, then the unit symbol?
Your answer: 52 °F
